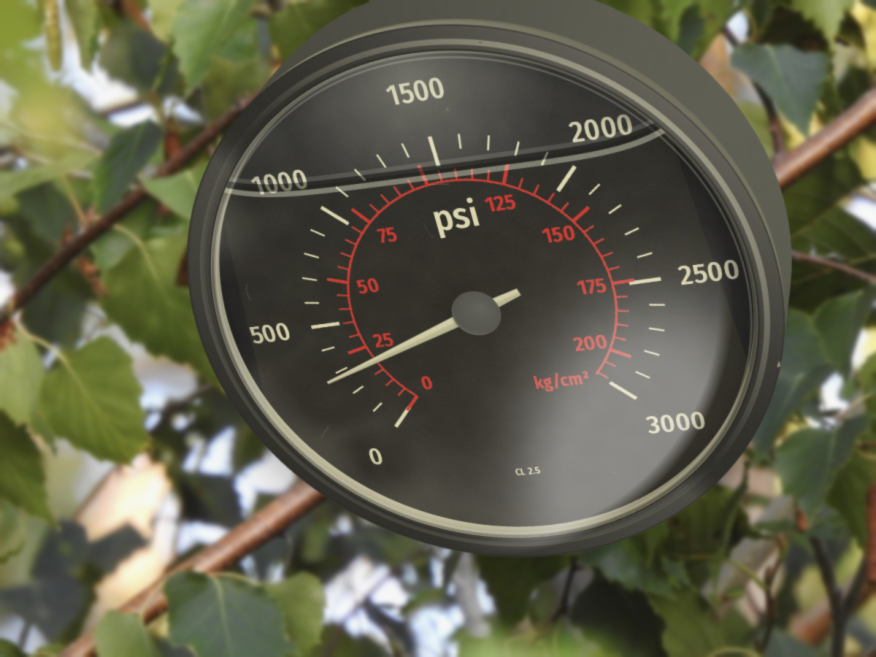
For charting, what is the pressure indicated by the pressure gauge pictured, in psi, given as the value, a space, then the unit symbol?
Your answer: 300 psi
